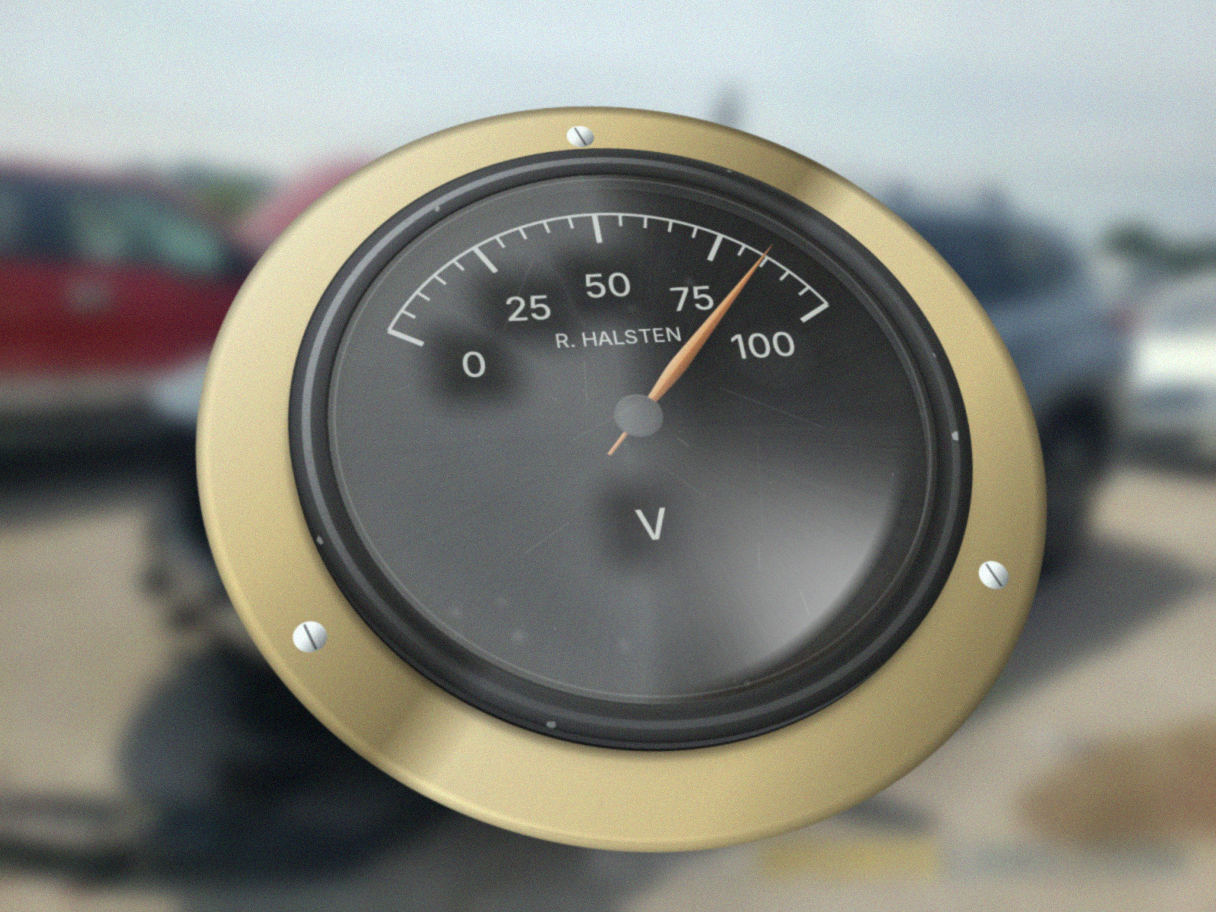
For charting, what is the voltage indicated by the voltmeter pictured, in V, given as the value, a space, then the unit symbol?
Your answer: 85 V
